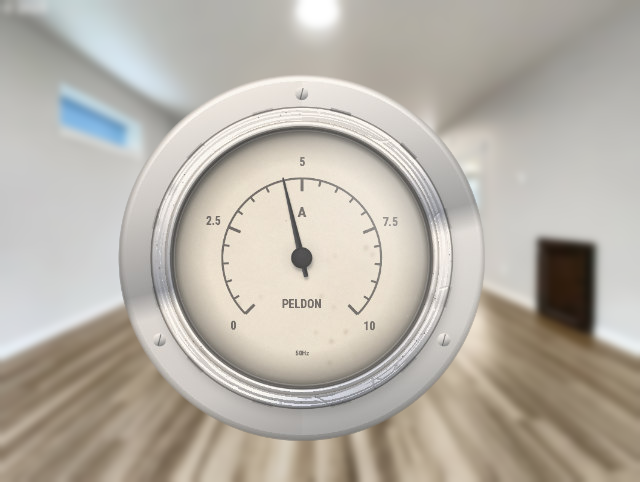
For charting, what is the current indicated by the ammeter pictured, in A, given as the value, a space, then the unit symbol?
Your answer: 4.5 A
